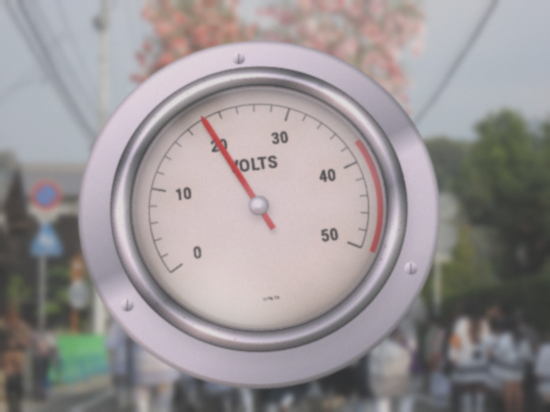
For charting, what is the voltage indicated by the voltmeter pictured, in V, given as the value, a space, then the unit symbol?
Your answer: 20 V
